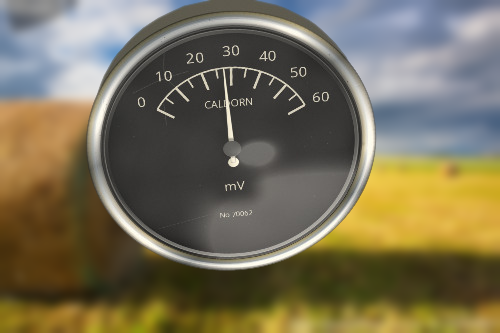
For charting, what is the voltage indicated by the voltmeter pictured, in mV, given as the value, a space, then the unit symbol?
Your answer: 27.5 mV
